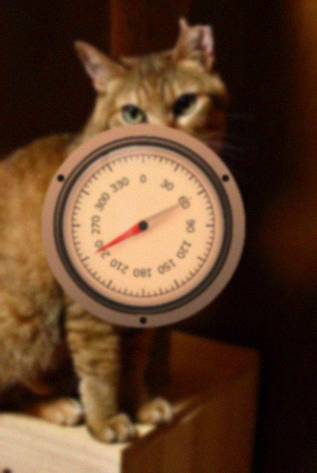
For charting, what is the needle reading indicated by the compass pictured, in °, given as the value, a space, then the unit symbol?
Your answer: 240 °
